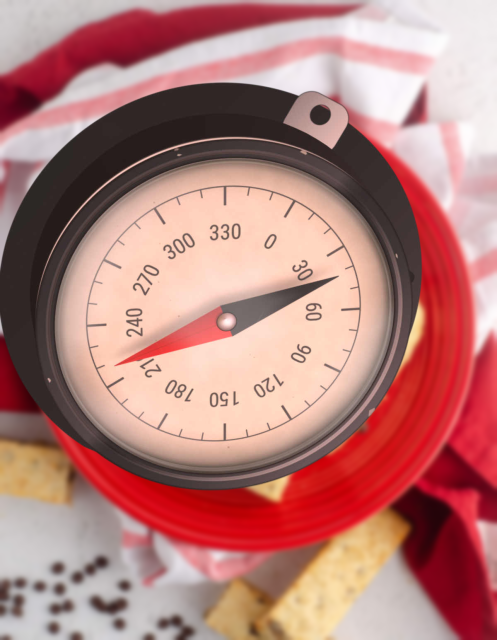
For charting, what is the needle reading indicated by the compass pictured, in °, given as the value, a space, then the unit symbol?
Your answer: 220 °
